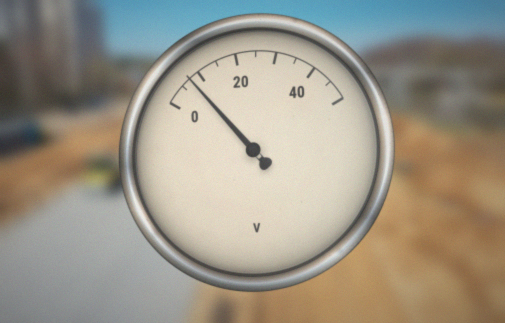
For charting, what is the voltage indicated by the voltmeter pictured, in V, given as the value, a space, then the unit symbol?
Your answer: 7.5 V
